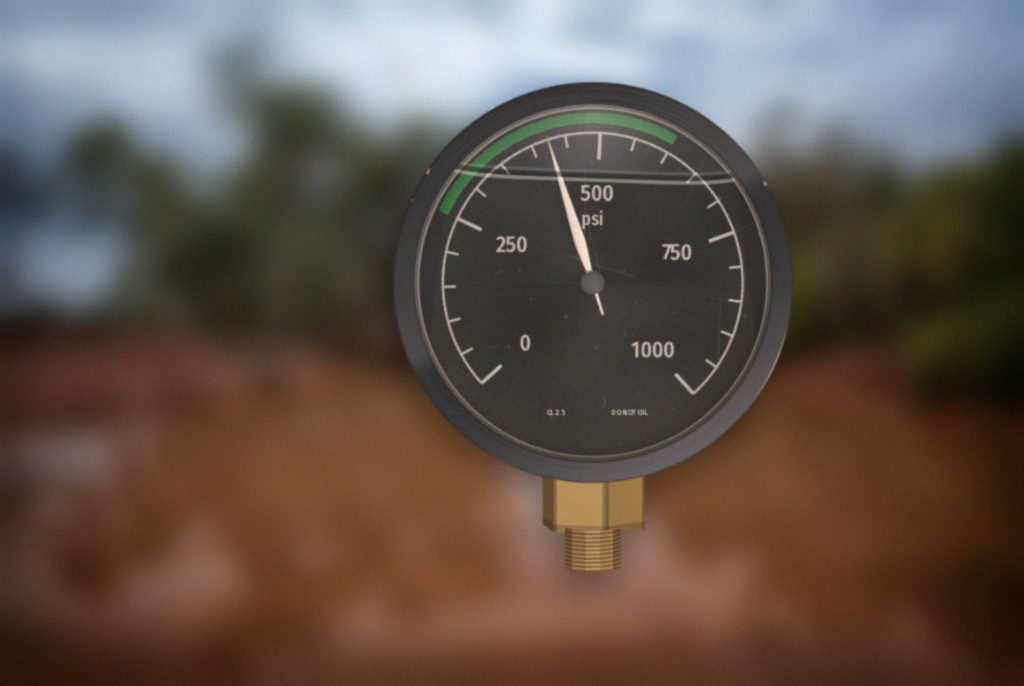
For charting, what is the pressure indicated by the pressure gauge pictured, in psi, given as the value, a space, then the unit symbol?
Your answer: 425 psi
